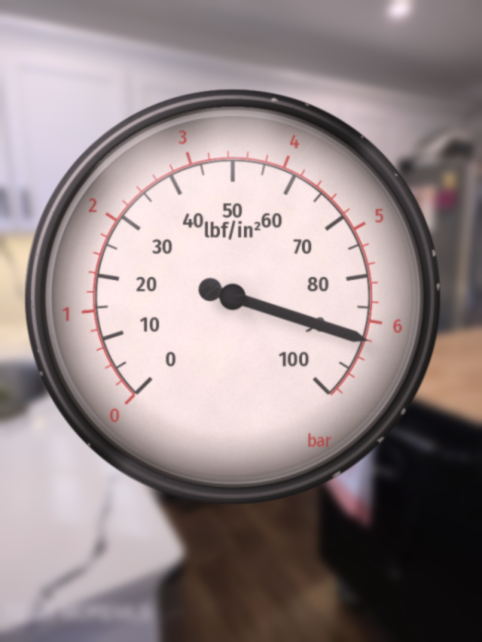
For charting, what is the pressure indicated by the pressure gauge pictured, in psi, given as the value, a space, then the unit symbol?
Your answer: 90 psi
